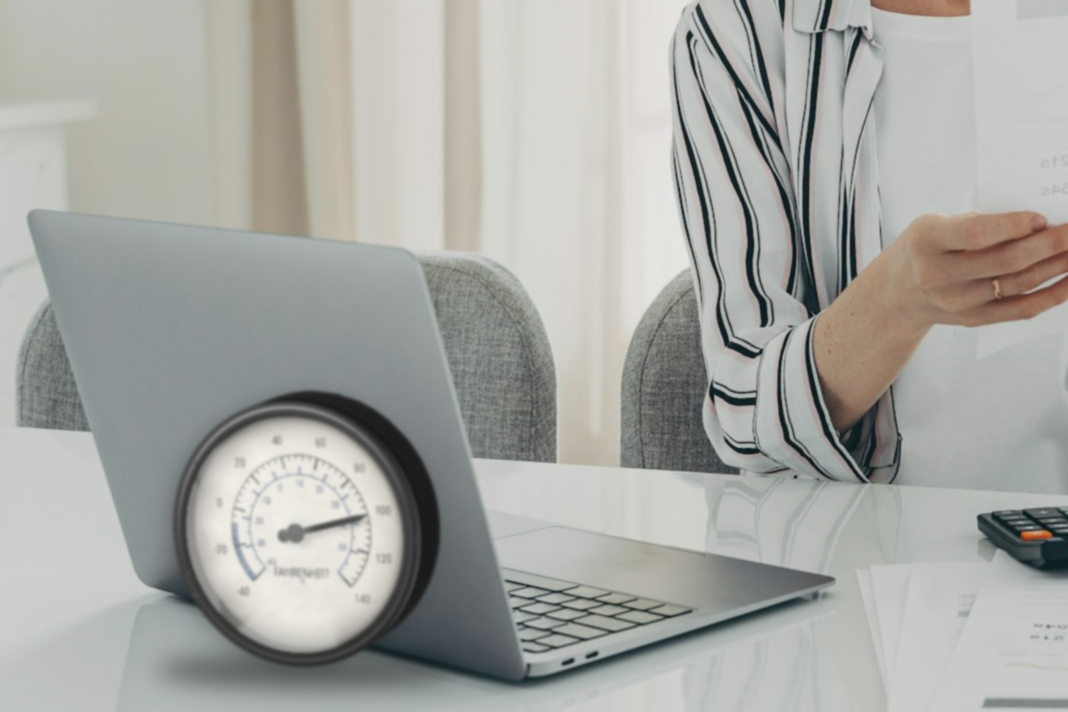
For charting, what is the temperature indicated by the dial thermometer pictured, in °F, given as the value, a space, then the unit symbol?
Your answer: 100 °F
